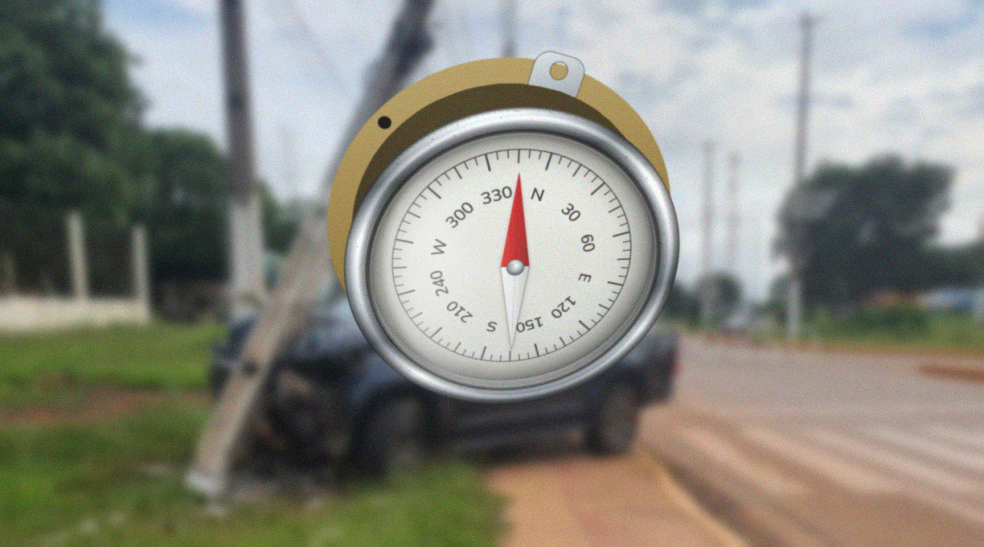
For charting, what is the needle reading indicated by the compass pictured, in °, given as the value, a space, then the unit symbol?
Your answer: 345 °
